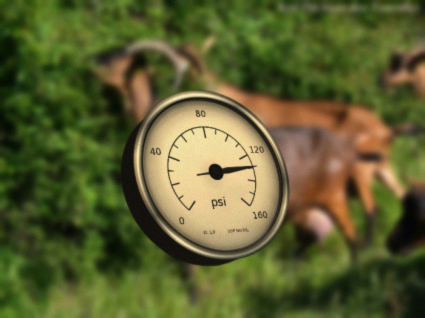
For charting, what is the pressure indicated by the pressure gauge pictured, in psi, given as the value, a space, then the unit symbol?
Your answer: 130 psi
